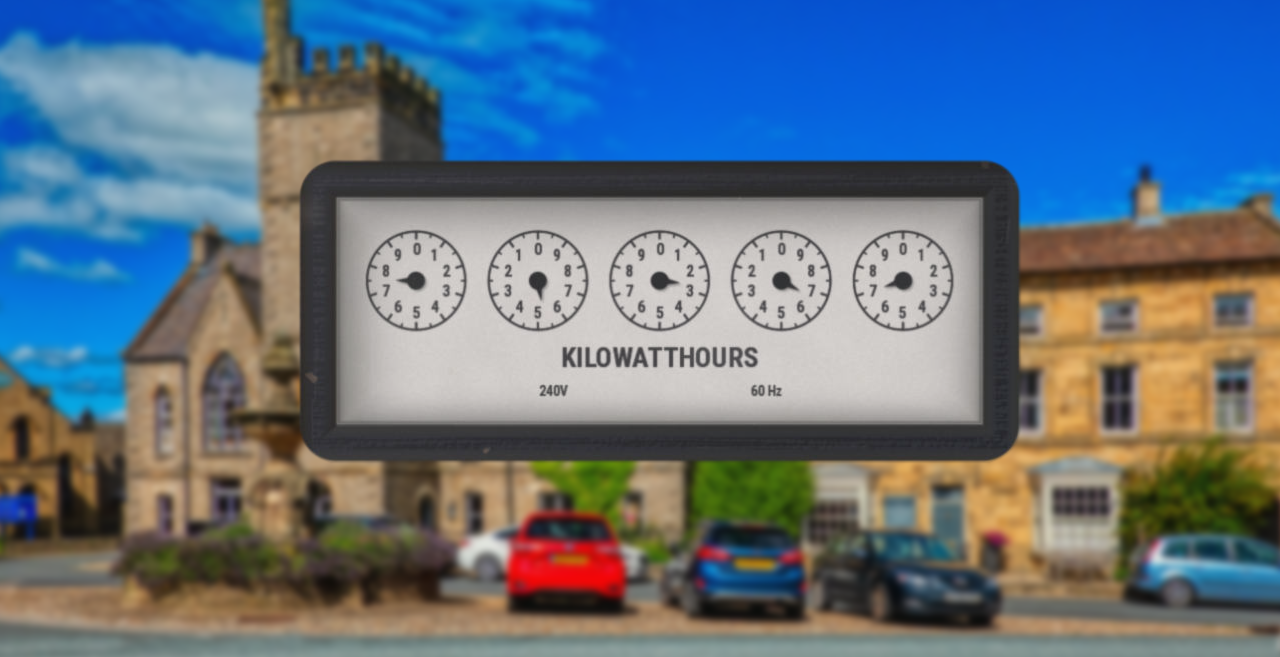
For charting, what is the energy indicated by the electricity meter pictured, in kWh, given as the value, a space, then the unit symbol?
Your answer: 75267 kWh
